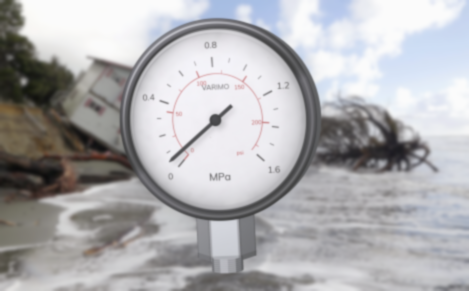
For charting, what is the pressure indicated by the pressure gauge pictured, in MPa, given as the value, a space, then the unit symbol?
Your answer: 0.05 MPa
